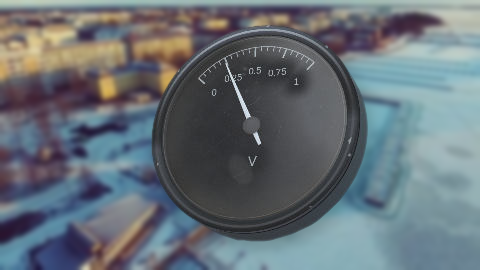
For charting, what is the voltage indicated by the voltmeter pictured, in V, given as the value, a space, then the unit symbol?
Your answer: 0.25 V
